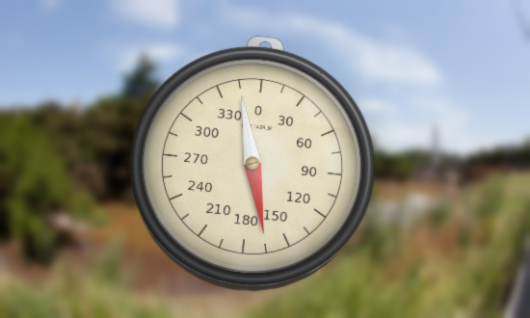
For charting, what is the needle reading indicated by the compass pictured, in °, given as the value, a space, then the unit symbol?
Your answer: 165 °
